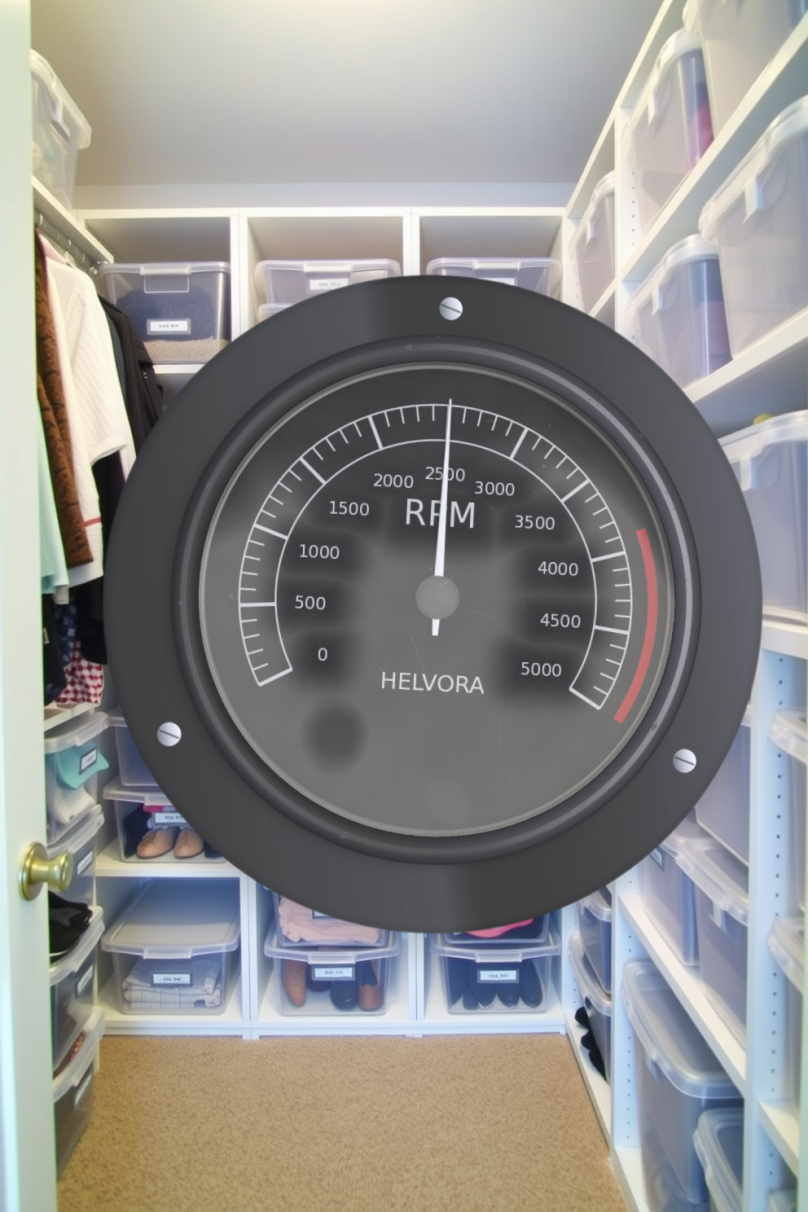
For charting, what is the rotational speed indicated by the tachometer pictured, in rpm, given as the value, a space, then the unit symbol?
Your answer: 2500 rpm
